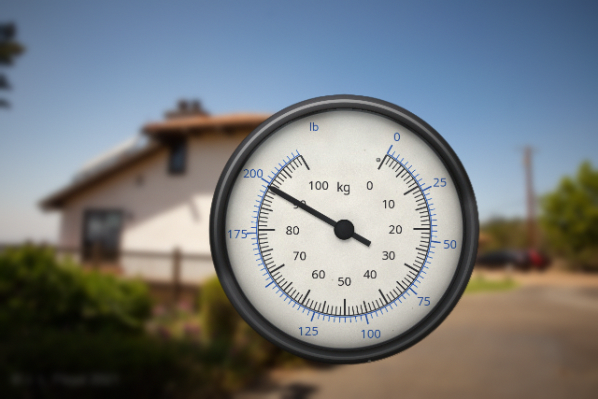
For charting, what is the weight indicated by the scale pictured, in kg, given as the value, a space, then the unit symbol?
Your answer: 90 kg
